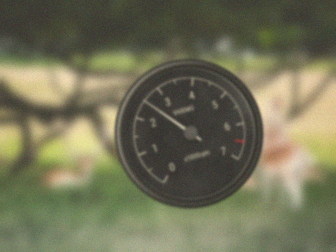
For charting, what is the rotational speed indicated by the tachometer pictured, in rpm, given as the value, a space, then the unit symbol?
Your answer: 2500 rpm
